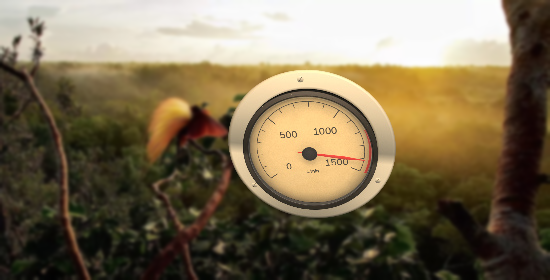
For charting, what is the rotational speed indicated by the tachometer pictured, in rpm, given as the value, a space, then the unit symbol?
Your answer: 1400 rpm
